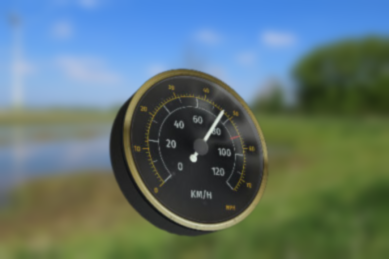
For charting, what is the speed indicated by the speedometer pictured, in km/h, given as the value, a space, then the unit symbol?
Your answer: 75 km/h
